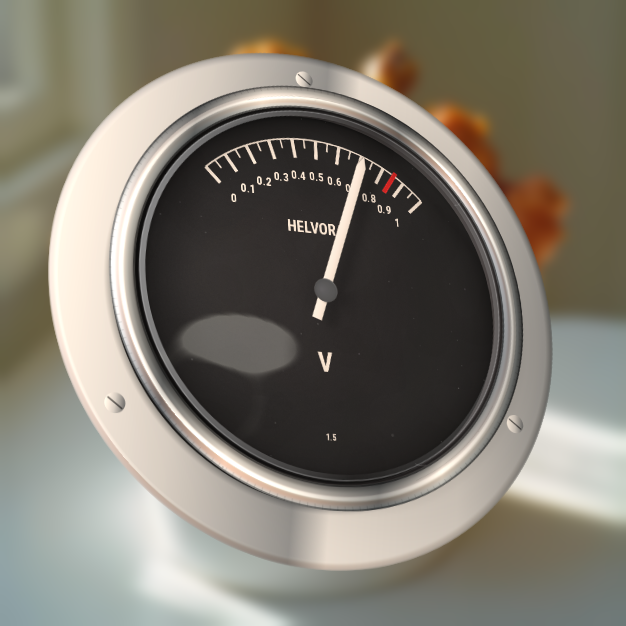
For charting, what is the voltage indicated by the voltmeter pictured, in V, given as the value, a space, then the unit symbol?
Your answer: 0.7 V
